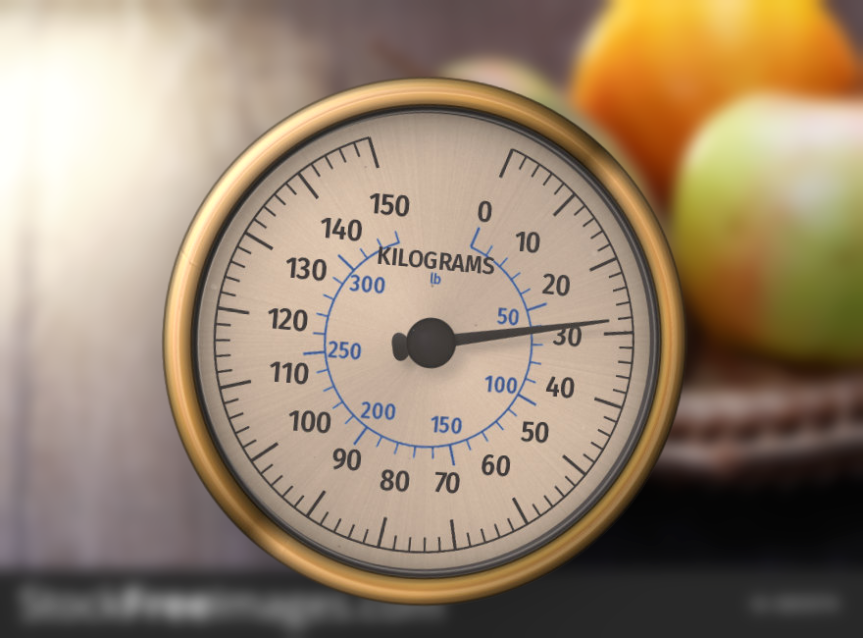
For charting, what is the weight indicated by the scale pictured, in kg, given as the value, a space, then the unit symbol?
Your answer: 28 kg
